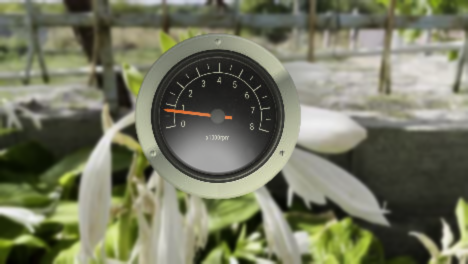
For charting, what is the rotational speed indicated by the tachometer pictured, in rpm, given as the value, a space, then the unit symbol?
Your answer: 750 rpm
